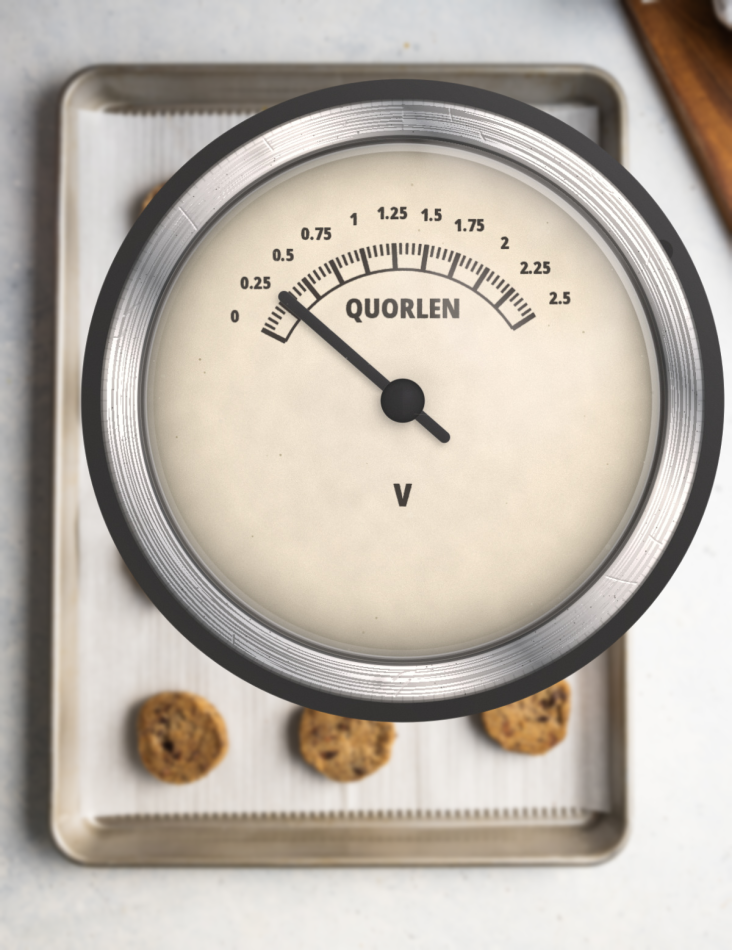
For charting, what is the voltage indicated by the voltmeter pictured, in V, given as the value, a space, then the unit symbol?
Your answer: 0.3 V
